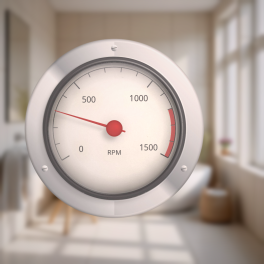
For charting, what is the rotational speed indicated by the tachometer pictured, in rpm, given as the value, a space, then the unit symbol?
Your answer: 300 rpm
